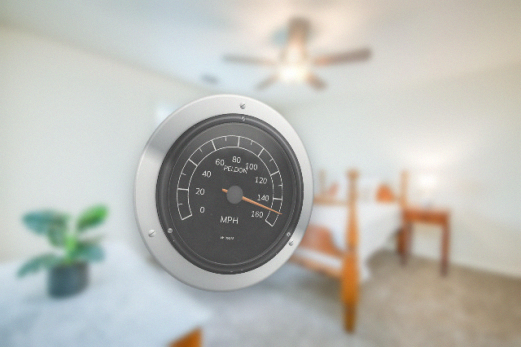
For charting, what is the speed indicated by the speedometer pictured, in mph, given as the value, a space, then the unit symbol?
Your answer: 150 mph
